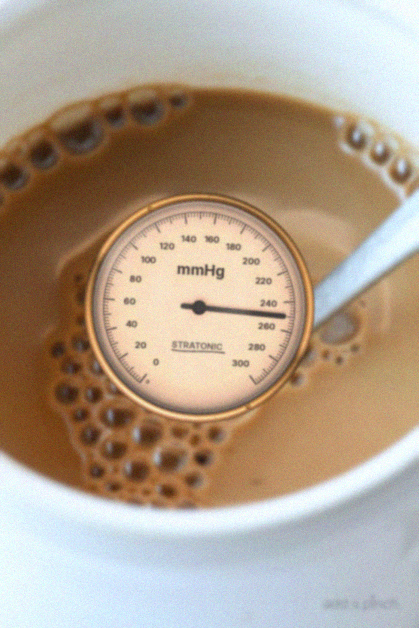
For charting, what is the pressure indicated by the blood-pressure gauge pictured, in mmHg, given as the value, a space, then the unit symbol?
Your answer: 250 mmHg
